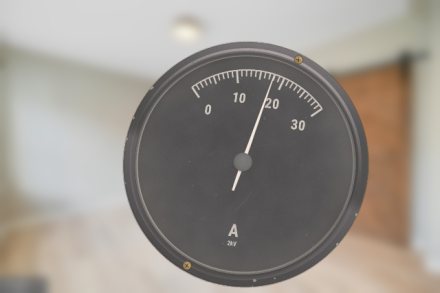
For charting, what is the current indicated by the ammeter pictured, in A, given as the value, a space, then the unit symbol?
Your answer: 18 A
